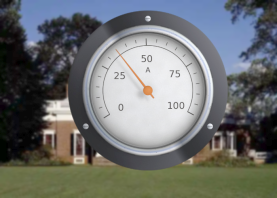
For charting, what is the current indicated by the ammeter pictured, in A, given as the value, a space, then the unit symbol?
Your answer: 35 A
